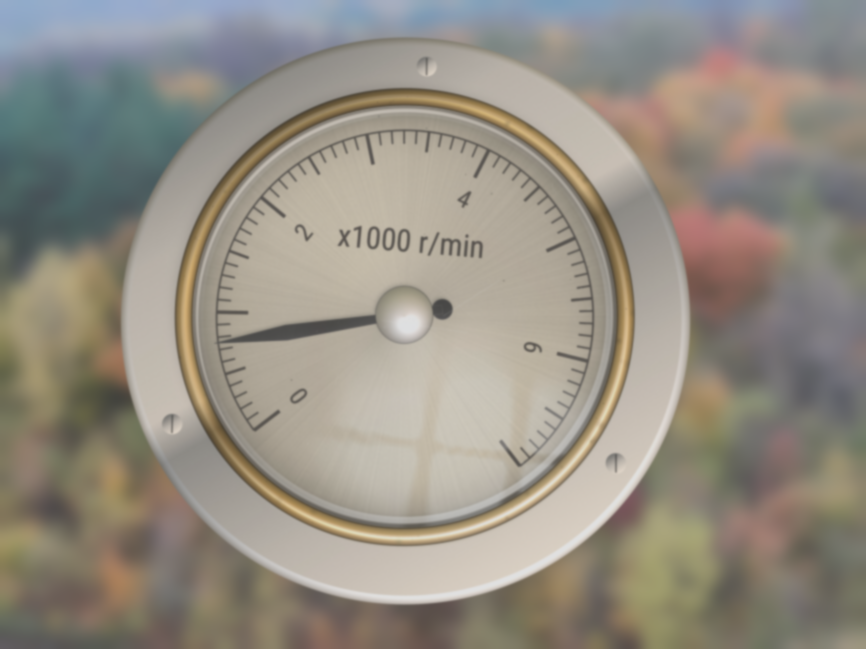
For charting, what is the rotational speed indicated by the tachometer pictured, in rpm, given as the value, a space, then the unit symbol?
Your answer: 750 rpm
